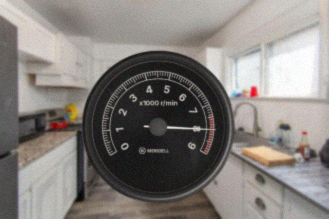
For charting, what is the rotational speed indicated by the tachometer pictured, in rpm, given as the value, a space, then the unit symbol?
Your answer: 8000 rpm
